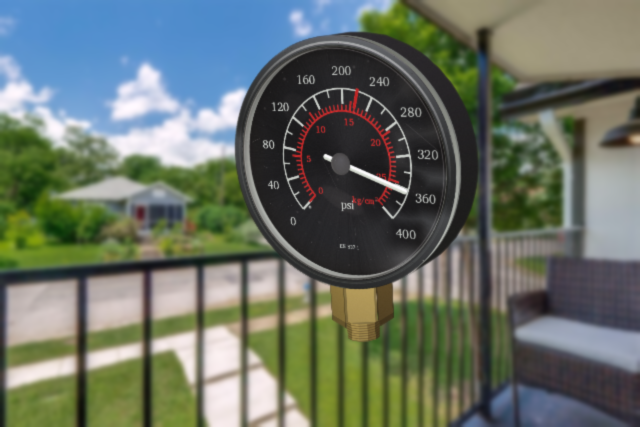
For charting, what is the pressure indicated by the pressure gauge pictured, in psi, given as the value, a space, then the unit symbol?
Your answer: 360 psi
